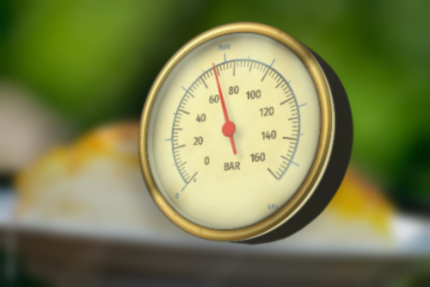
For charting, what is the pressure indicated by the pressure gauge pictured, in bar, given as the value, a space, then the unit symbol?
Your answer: 70 bar
